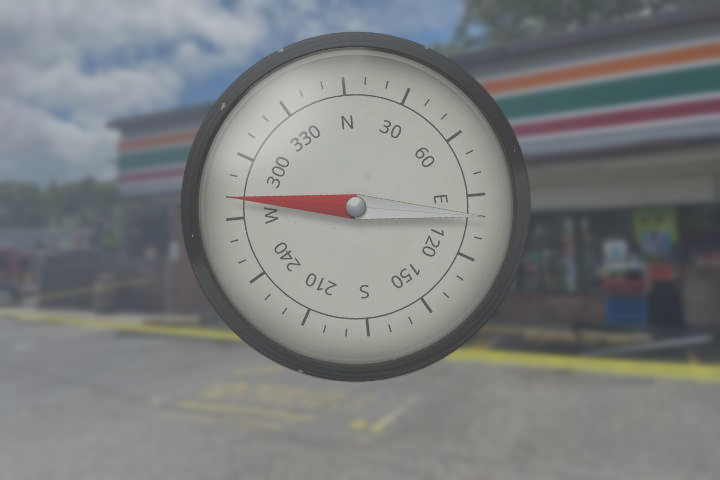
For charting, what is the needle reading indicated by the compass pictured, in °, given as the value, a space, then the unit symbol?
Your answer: 280 °
